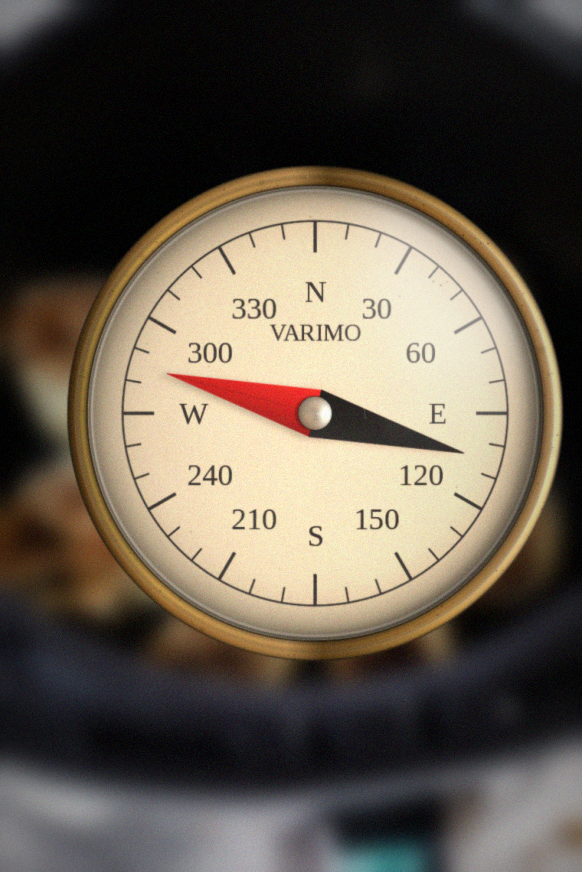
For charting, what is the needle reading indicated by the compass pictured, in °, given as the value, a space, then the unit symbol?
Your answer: 285 °
